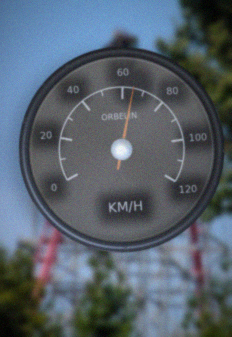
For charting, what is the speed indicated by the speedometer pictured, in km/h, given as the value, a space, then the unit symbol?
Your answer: 65 km/h
